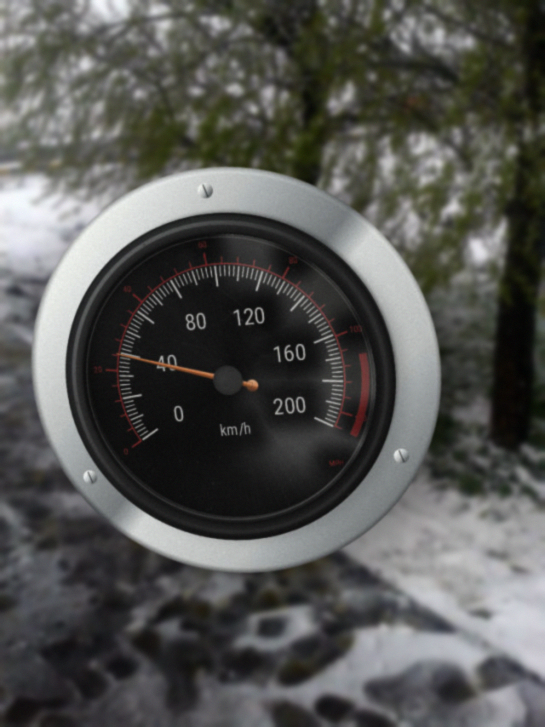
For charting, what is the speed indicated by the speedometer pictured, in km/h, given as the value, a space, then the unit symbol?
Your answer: 40 km/h
